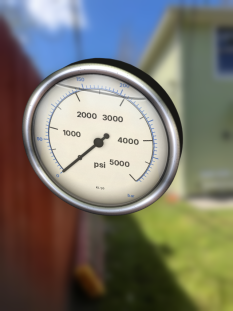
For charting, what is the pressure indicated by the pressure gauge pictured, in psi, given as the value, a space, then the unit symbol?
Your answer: 0 psi
